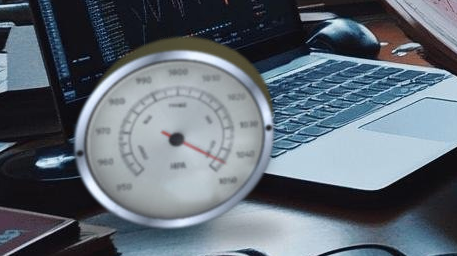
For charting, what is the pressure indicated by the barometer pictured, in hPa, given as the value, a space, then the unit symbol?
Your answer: 1045 hPa
